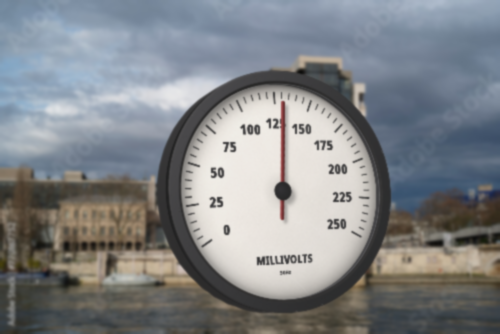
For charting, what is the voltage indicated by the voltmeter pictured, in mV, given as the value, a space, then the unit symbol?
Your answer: 130 mV
